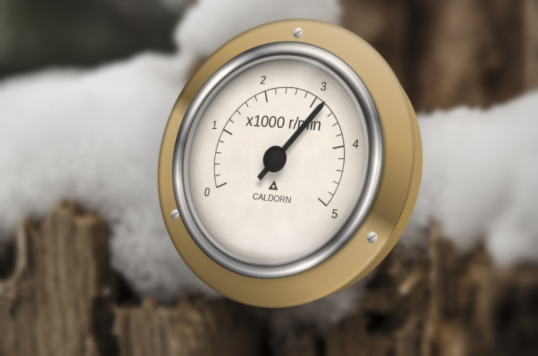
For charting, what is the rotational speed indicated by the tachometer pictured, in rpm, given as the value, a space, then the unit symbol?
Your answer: 3200 rpm
